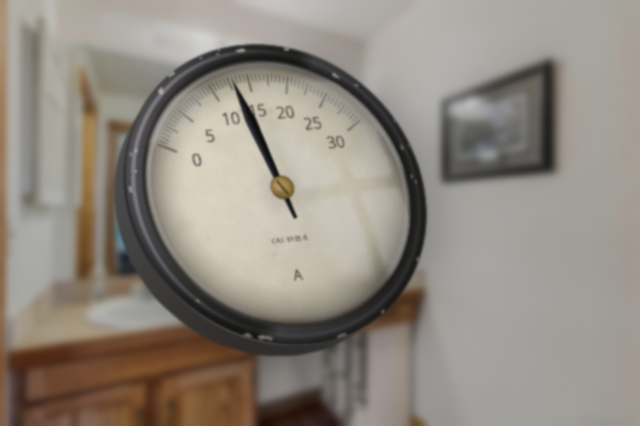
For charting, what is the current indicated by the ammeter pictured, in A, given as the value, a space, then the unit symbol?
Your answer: 12.5 A
